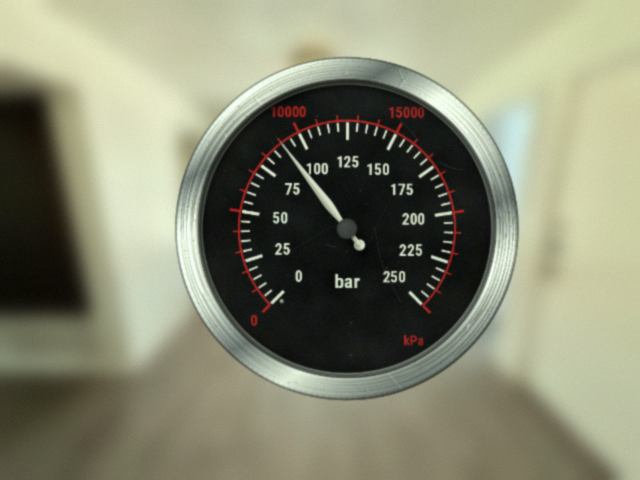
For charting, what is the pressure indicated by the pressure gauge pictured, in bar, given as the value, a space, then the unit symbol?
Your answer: 90 bar
